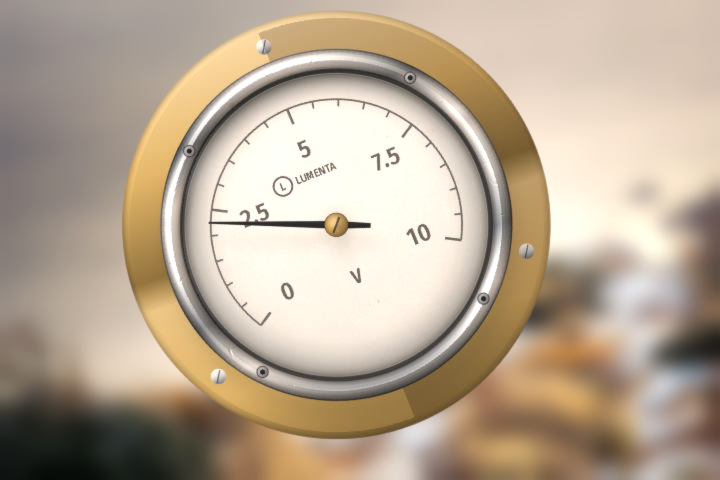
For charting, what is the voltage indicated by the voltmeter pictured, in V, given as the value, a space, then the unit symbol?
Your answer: 2.25 V
